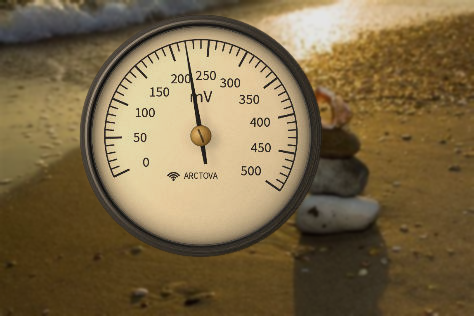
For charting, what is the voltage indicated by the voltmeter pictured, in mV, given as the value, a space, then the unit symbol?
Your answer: 220 mV
